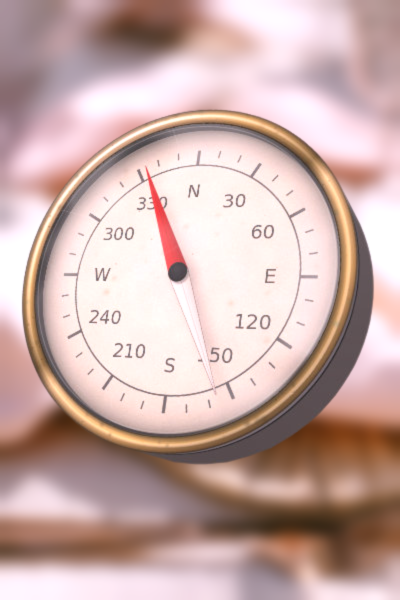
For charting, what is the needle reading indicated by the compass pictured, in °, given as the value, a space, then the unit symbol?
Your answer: 335 °
